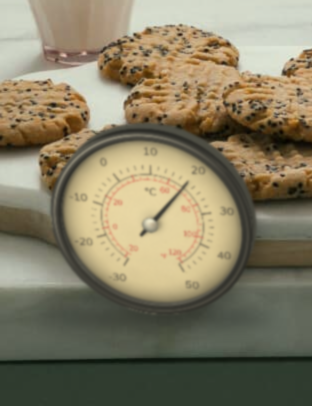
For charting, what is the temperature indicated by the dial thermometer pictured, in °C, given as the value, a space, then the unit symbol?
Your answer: 20 °C
